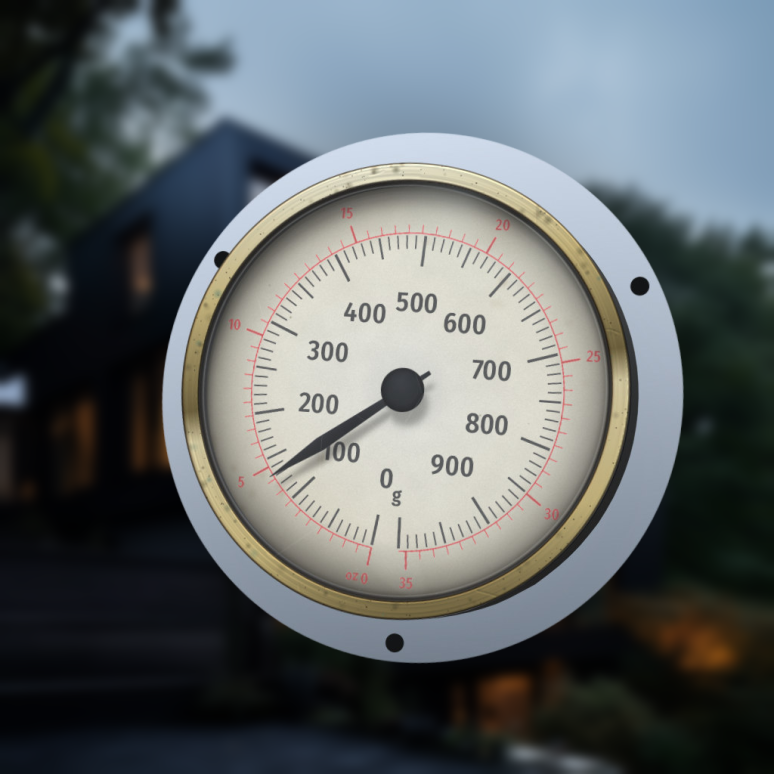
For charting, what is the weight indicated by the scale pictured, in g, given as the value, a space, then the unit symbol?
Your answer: 130 g
